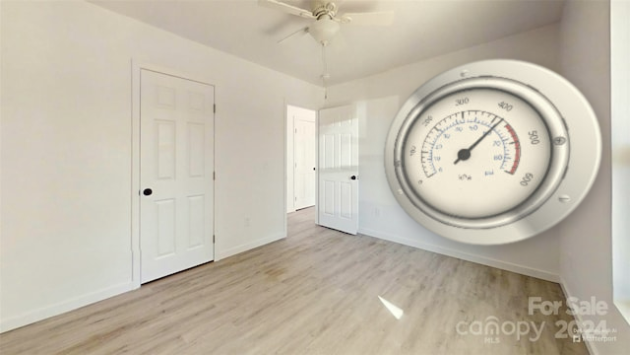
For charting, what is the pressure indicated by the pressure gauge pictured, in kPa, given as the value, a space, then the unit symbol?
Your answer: 420 kPa
